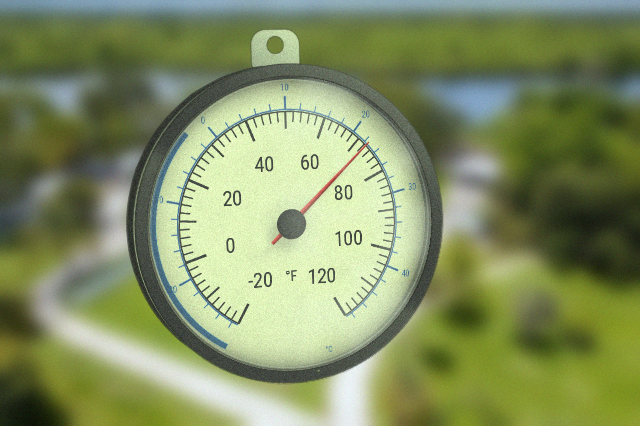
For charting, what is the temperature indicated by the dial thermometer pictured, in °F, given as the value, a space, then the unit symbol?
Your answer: 72 °F
